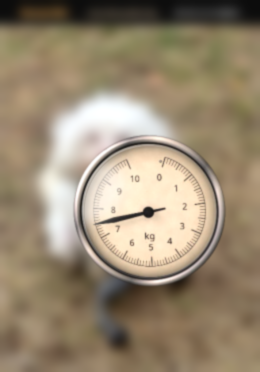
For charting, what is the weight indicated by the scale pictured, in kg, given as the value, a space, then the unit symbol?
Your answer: 7.5 kg
